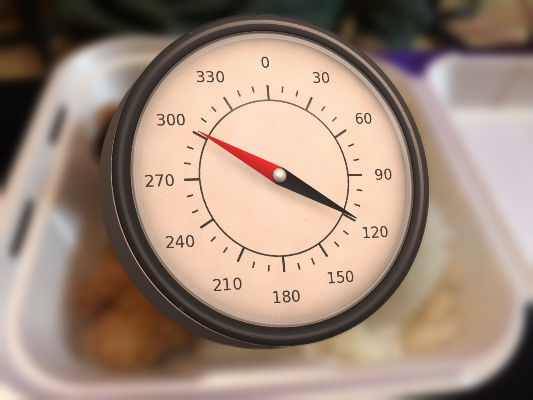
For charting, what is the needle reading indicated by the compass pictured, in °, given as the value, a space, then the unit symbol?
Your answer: 300 °
